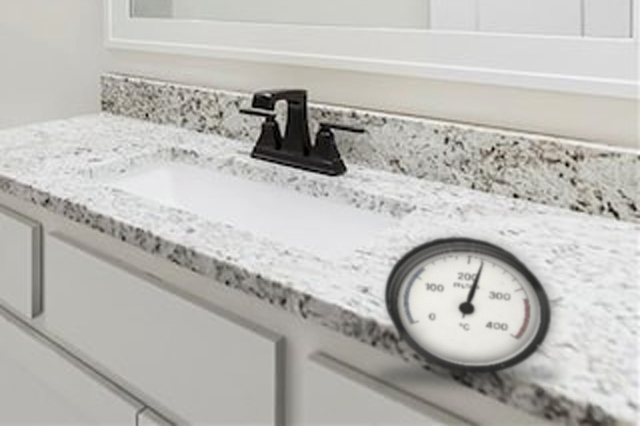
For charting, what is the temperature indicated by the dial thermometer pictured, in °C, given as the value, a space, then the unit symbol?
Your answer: 220 °C
